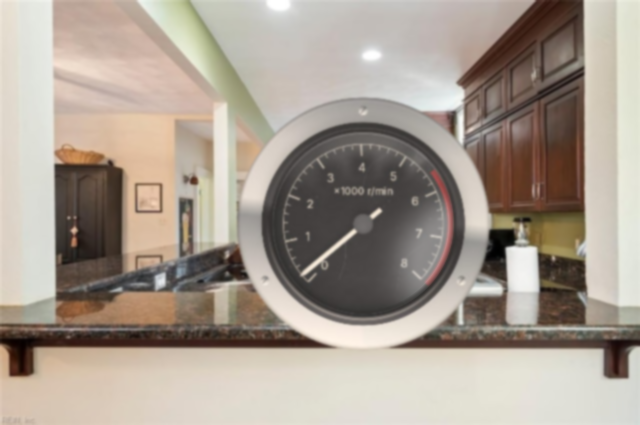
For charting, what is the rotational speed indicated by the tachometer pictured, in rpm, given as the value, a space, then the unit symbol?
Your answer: 200 rpm
